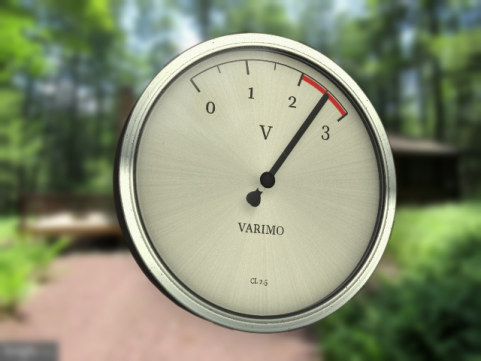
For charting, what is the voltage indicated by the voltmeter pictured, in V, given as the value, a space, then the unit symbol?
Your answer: 2.5 V
